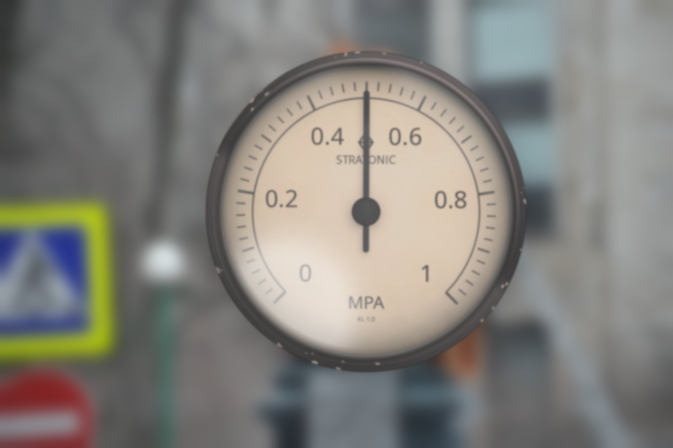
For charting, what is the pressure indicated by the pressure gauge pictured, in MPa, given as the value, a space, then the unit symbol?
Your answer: 0.5 MPa
